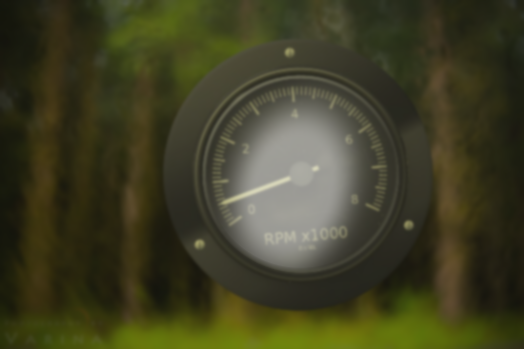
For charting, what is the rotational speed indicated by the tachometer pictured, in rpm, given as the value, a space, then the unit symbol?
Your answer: 500 rpm
